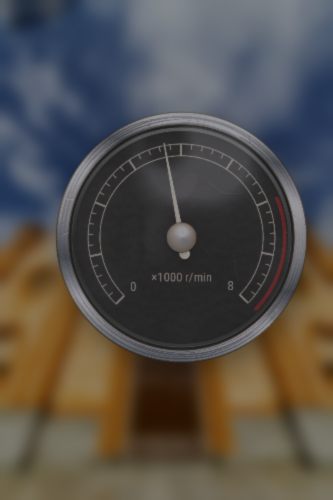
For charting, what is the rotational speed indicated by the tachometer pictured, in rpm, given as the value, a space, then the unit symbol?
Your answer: 3700 rpm
